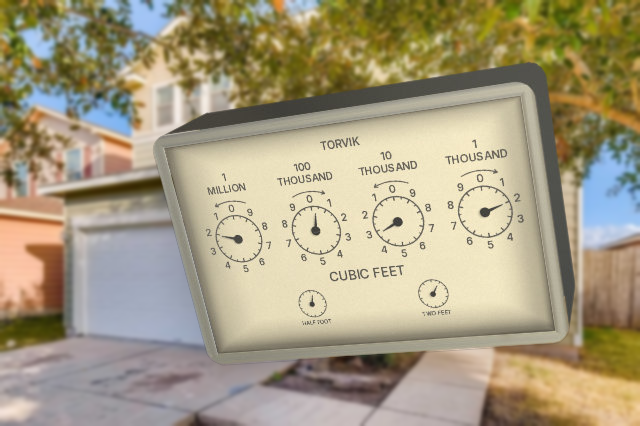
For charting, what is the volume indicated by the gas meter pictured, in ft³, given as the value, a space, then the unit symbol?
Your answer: 203200 ft³
